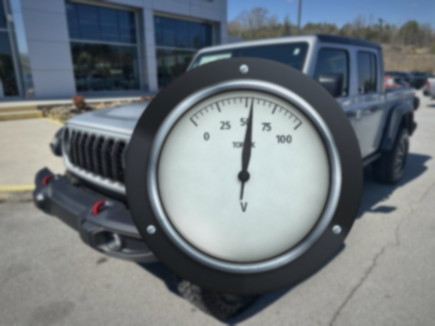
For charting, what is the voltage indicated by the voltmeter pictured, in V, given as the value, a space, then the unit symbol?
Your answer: 55 V
